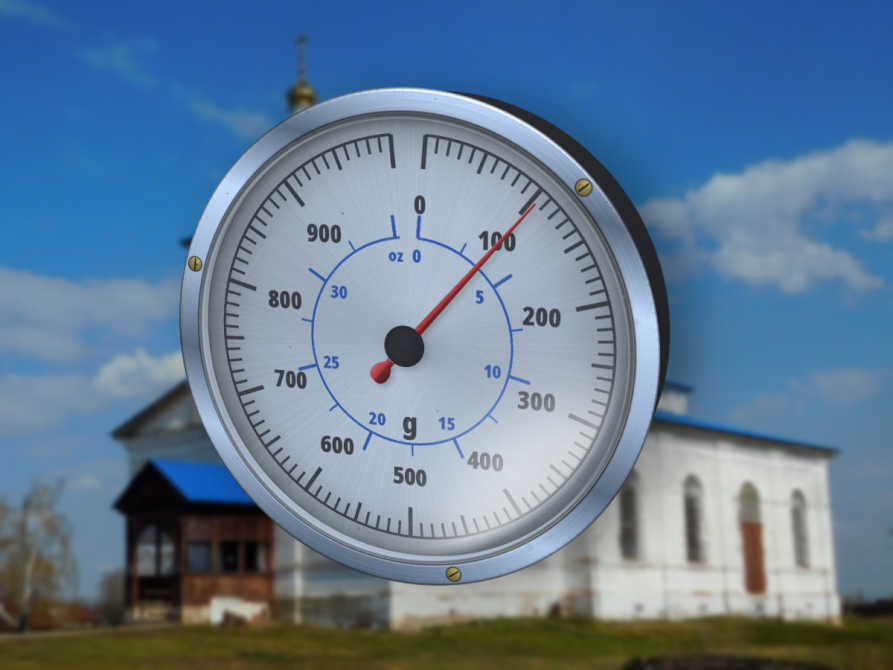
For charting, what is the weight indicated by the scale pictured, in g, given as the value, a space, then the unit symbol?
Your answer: 105 g
